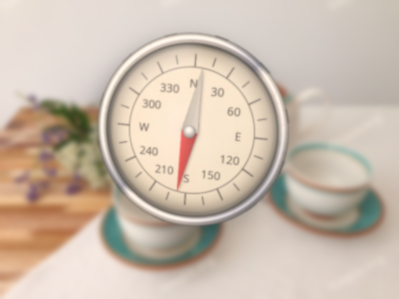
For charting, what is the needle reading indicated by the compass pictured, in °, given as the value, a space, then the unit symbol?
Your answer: 187.5 °
